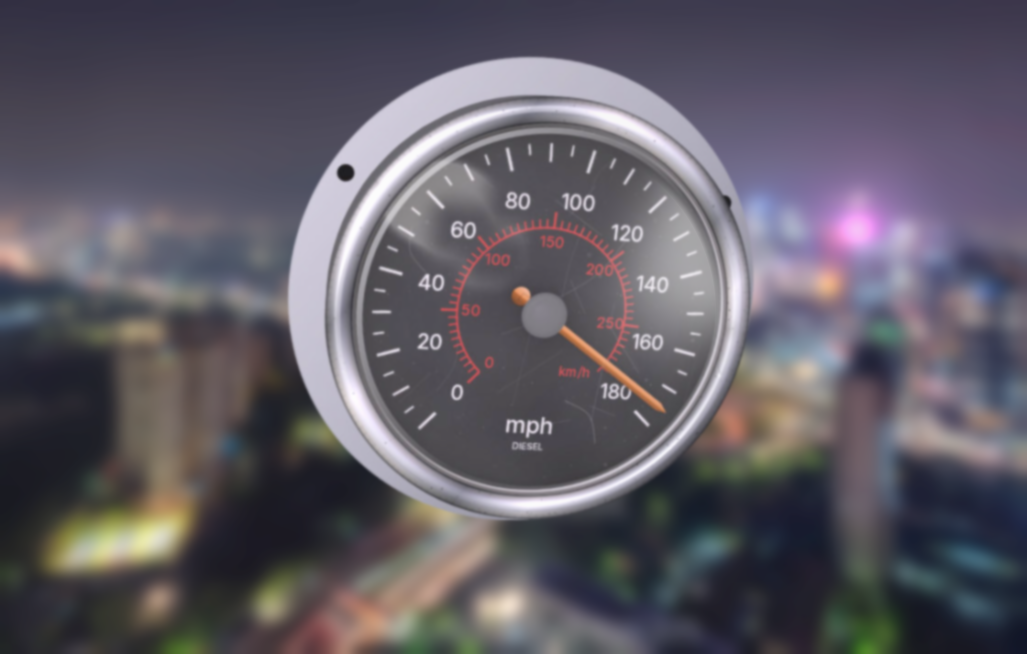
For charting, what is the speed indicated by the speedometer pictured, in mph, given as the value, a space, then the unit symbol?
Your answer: 175 mph
